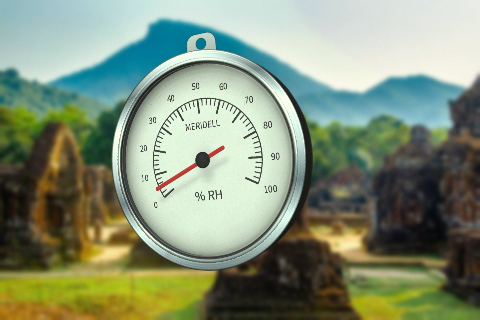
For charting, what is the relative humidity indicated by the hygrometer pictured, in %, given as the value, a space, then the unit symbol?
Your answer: 4 %
